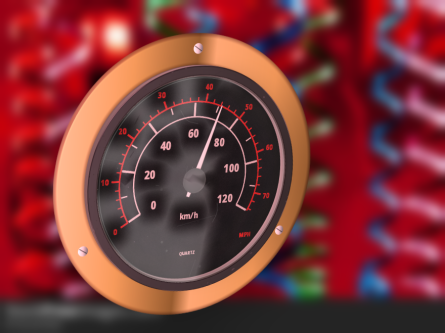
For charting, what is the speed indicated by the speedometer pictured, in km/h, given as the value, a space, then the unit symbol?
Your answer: 70 km/h
